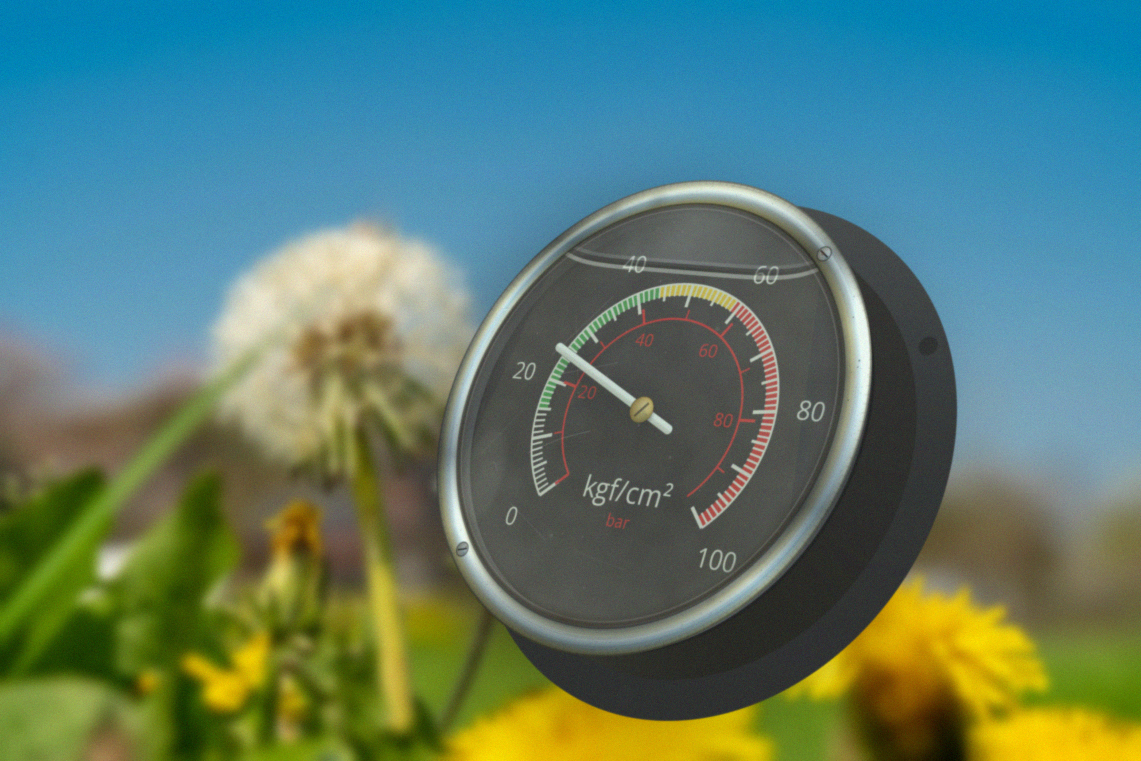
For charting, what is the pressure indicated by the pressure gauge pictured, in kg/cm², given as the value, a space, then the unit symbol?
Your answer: 25 kg/cm²
